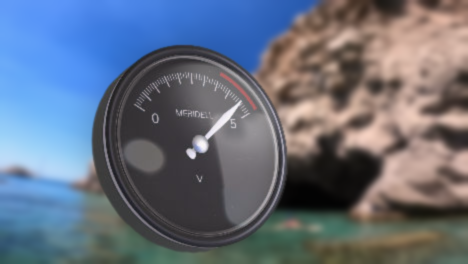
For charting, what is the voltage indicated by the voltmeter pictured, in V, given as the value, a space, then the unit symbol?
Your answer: 4.5 V
